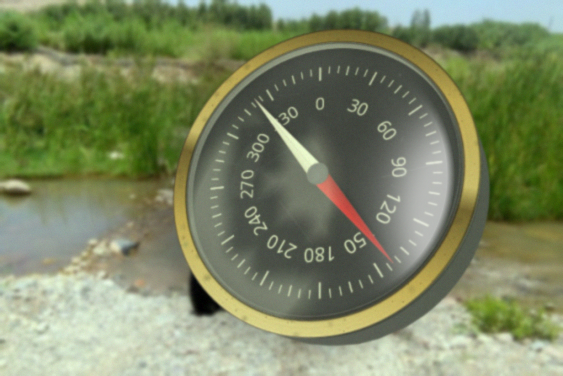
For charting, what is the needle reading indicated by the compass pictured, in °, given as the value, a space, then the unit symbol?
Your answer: 142.5 °
